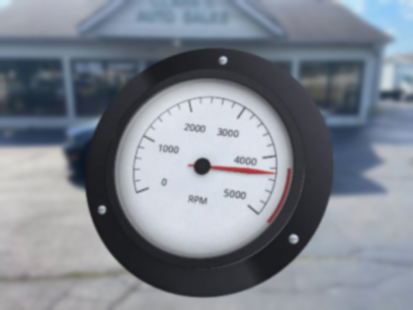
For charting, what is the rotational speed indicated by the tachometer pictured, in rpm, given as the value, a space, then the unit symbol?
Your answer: 4300 rpm
